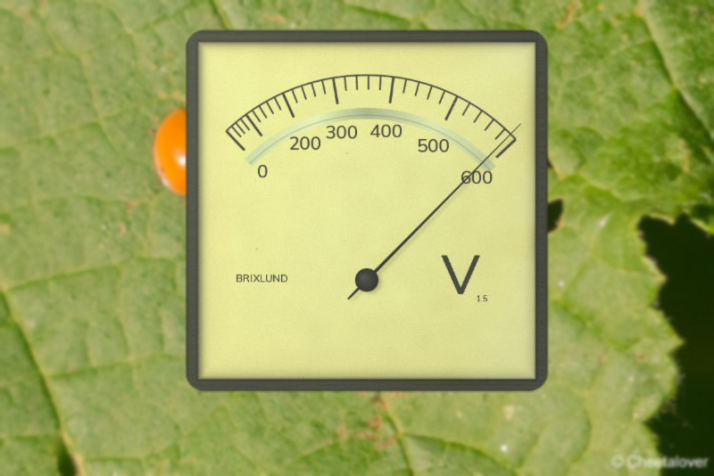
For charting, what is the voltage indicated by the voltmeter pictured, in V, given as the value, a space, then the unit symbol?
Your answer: 590 V
